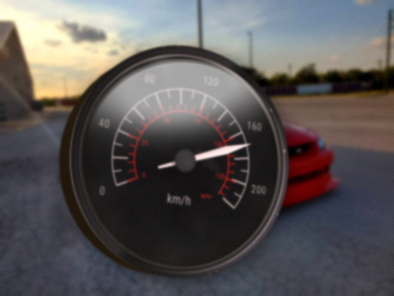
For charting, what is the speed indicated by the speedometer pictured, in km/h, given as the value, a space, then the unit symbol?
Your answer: 170 km/h
